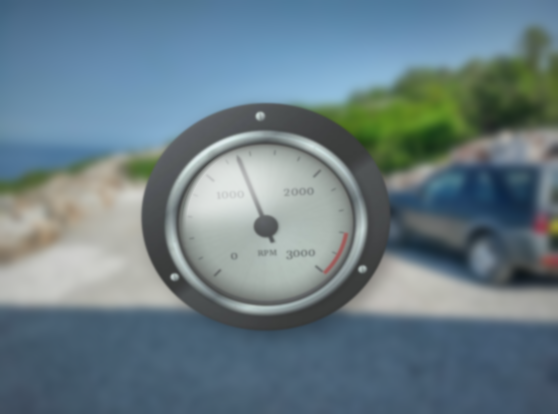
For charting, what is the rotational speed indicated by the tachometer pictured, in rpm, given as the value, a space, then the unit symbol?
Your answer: 1300 rpm
